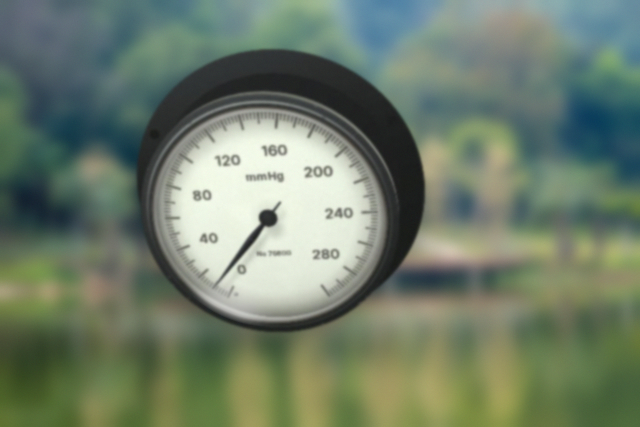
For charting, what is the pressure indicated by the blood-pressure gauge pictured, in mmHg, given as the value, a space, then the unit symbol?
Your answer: 10 mmHg
